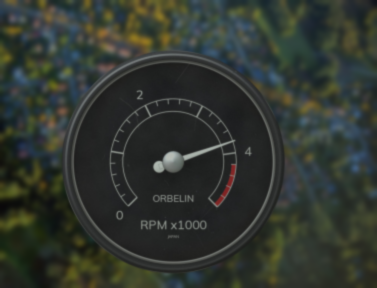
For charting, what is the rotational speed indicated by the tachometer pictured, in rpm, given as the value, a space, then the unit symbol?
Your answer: 3800 rpm
